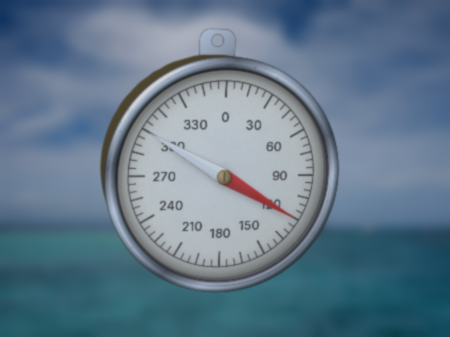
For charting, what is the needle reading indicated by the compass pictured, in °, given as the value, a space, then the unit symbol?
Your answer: 120 °
